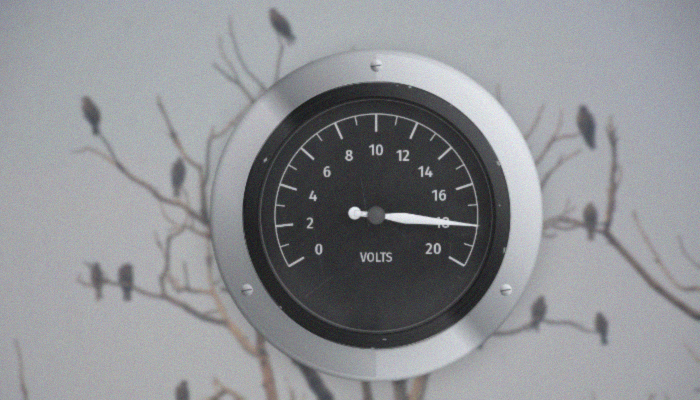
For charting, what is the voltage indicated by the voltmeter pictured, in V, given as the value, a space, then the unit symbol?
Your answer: 18 V
